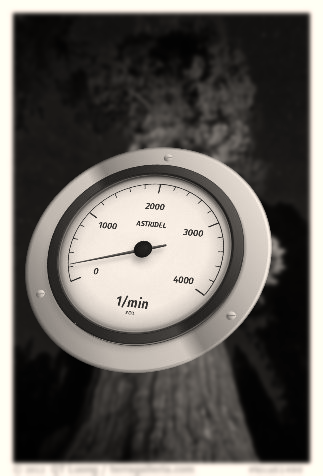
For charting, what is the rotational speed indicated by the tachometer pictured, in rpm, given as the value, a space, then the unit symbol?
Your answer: 200 rpm
